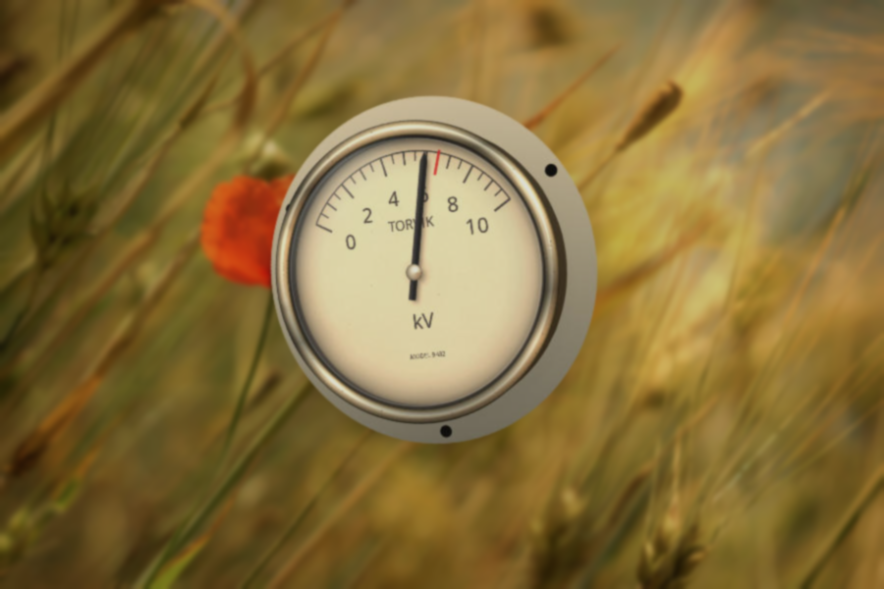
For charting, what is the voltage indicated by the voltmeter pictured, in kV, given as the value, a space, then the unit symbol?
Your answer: 6 kV
